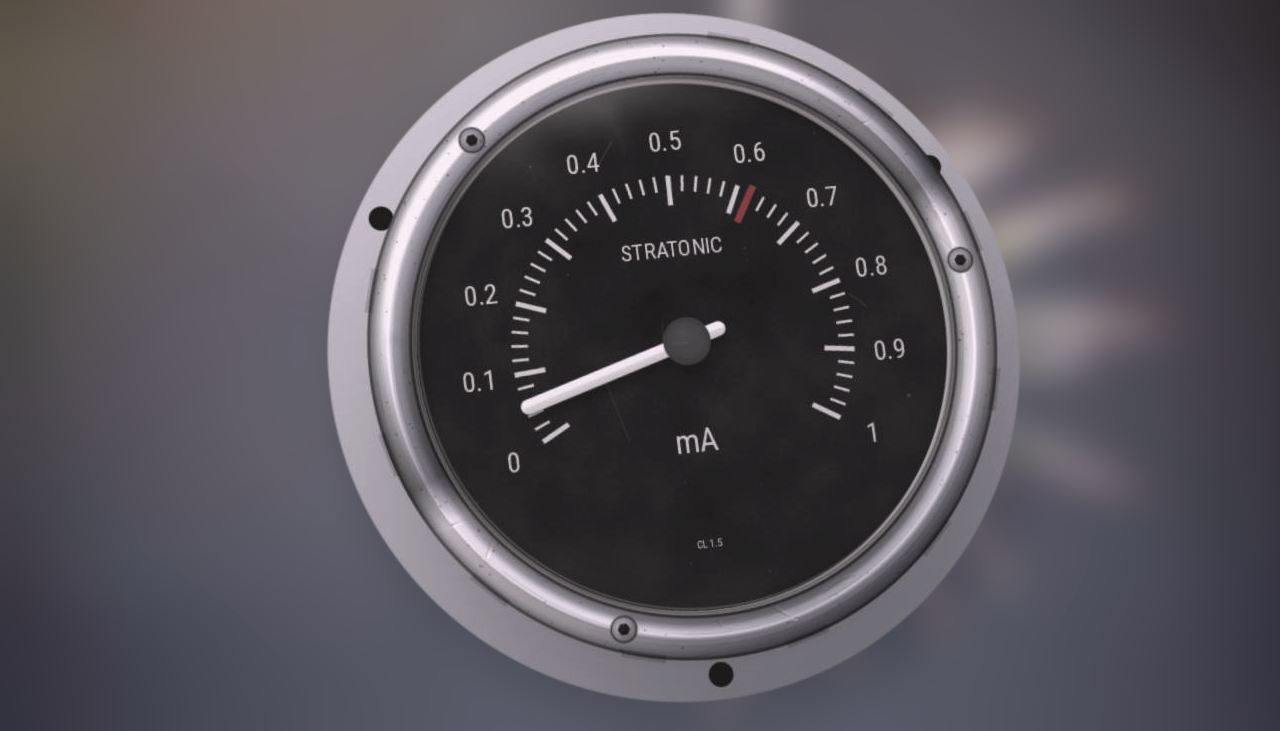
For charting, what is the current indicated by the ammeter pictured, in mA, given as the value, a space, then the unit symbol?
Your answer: 0.05 mA
